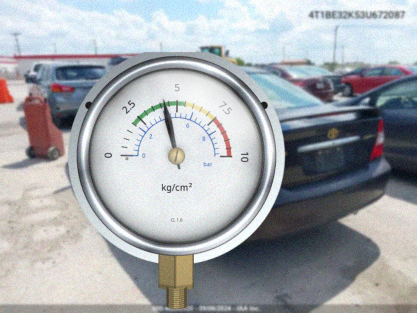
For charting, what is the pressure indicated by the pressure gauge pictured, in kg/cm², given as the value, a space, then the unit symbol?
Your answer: 4.25 kg/cm²
